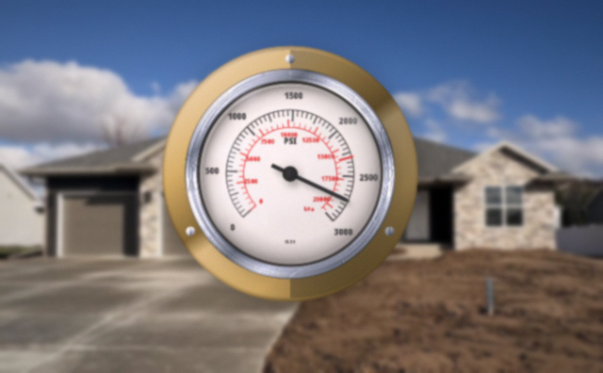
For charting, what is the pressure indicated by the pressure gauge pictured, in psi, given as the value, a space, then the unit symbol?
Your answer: 2750 psi
